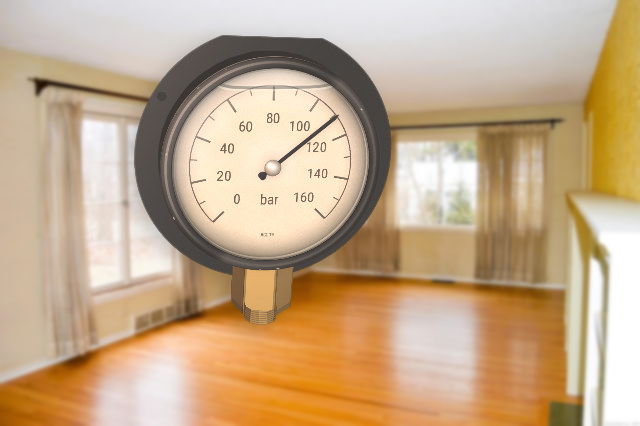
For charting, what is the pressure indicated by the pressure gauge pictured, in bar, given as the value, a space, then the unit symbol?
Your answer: 110 bar
